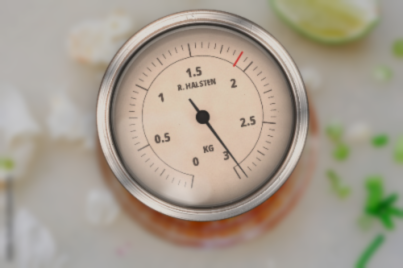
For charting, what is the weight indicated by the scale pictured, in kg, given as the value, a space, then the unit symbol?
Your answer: 2.95 kg
